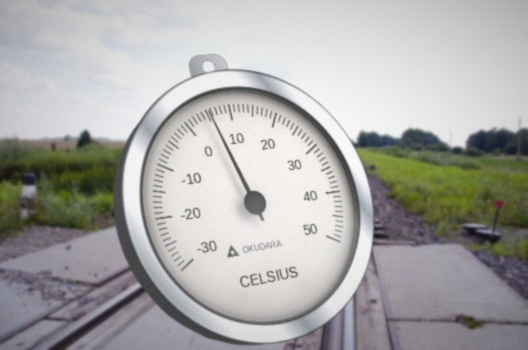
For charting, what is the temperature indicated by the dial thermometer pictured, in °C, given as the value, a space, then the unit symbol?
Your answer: 5 °C
